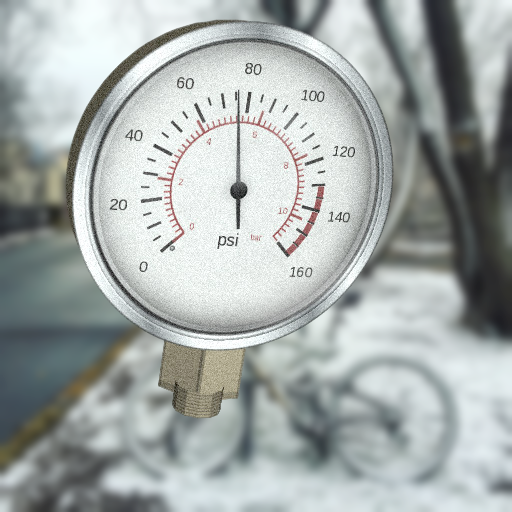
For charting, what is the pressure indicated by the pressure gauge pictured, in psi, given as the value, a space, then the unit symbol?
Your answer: 75 psi
